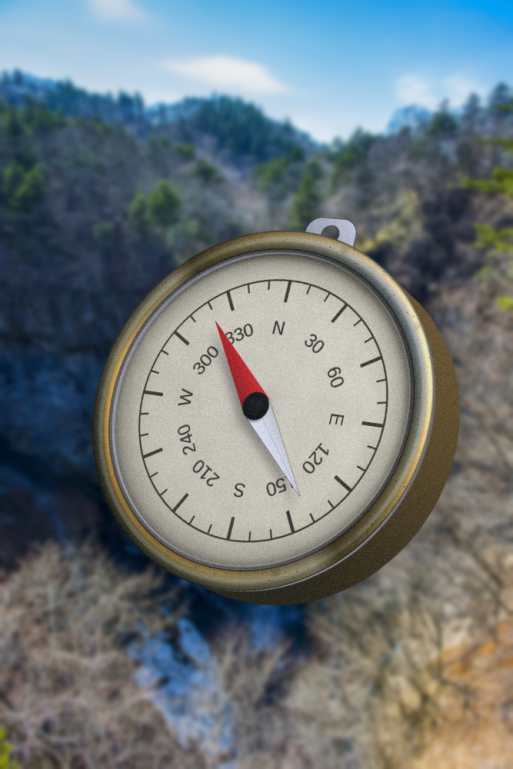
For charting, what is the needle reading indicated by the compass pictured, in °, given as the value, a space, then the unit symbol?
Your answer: 320 °
